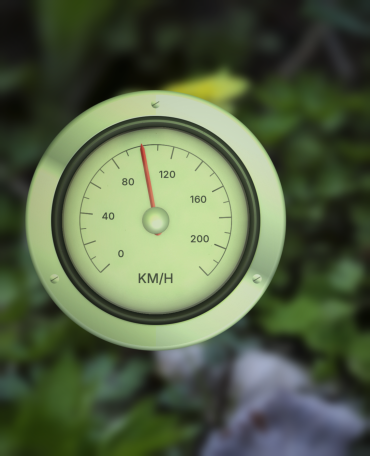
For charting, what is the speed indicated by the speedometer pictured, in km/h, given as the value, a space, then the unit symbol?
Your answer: 100 km/h
